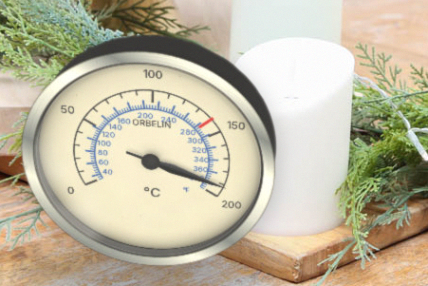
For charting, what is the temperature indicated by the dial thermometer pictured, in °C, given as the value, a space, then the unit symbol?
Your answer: 190 °C
